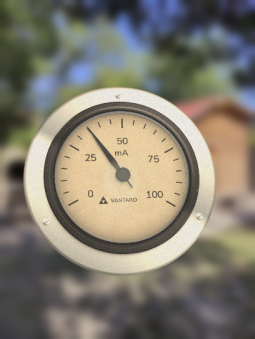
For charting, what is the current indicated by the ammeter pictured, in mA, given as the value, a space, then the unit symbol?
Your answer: 35 mA
